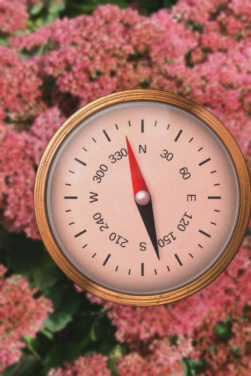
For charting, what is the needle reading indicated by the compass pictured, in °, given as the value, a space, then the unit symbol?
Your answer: 345 °
